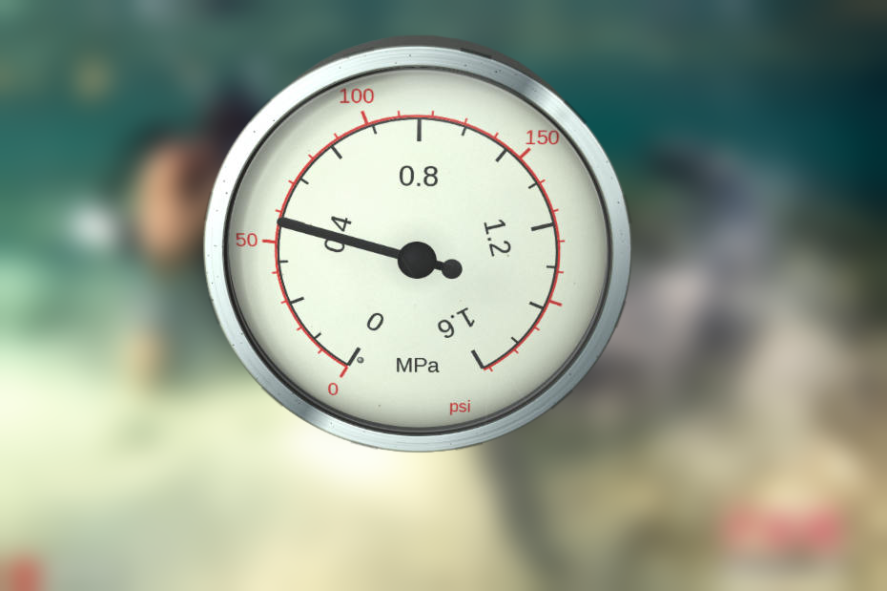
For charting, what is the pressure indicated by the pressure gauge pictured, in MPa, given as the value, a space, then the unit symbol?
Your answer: 0.4 MPa
